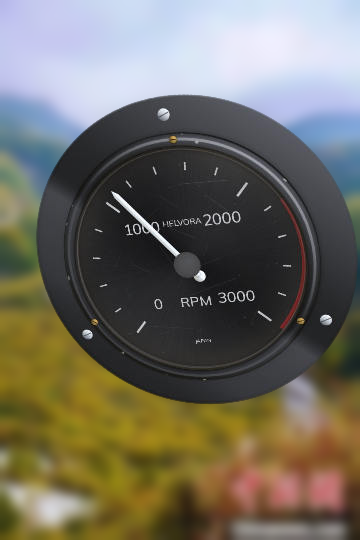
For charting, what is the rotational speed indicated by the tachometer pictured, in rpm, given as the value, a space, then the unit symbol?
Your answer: 1100 rpm
